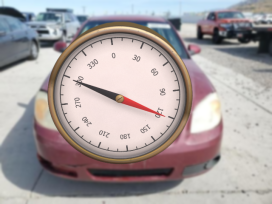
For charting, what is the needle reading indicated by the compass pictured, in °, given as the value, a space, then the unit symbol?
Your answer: 120 °
